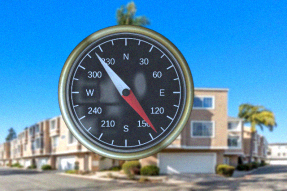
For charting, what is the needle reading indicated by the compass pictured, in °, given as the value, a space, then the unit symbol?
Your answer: 142.5 °
